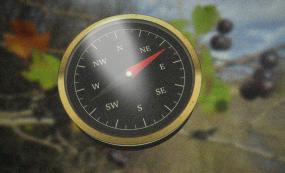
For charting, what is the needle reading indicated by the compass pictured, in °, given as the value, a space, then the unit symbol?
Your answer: 70 °
